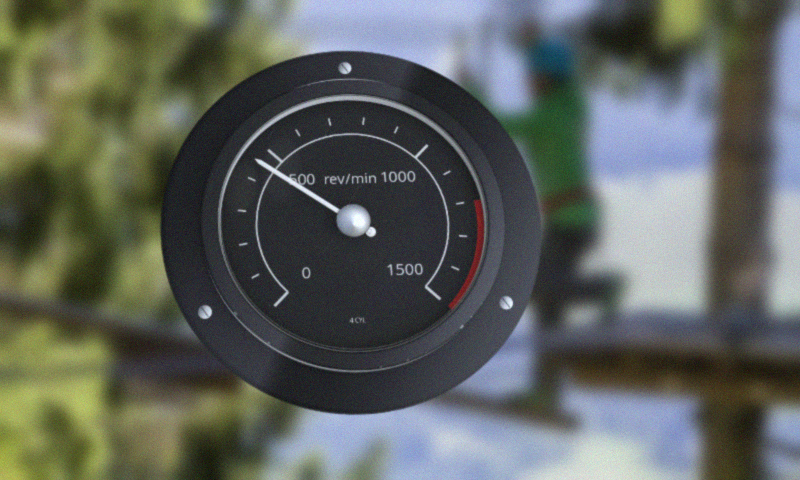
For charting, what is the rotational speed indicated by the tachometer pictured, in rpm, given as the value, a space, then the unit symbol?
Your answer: 450 rpm
